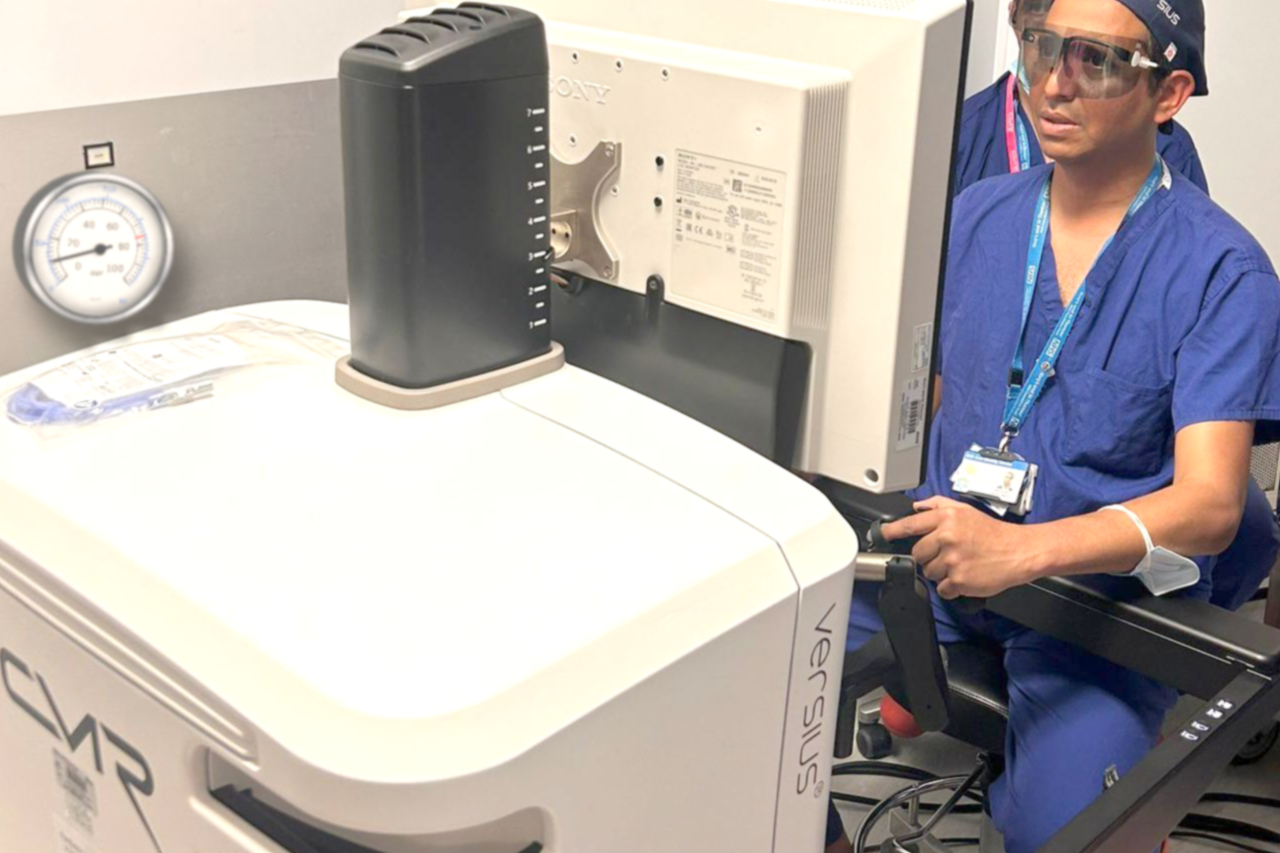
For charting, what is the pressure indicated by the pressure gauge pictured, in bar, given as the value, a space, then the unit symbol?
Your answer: 10 bar
